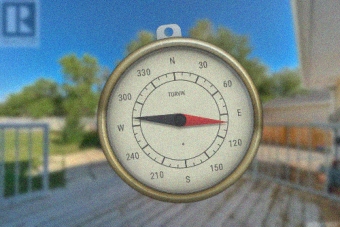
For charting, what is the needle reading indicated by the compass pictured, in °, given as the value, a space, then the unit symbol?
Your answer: 100 °
